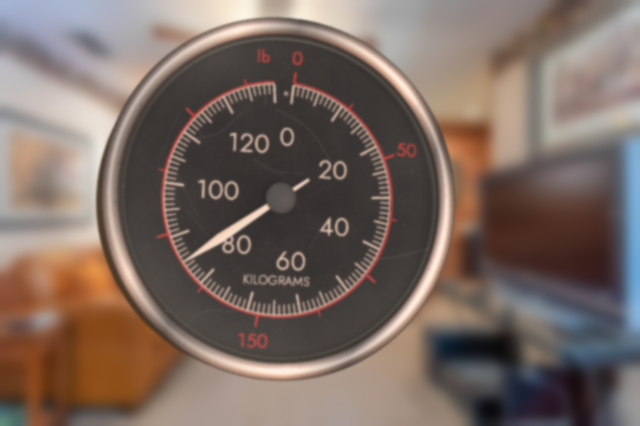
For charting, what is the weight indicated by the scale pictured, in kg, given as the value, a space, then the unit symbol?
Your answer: 85 kg
